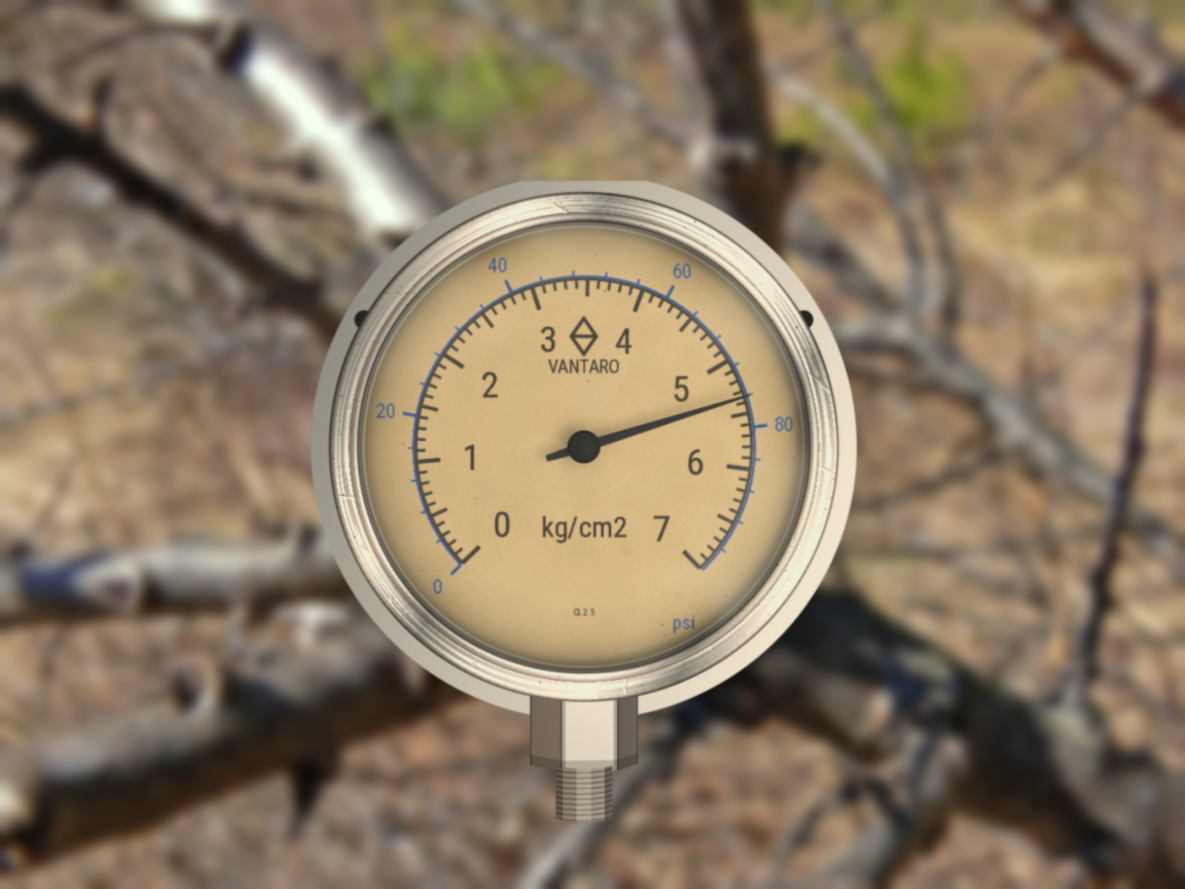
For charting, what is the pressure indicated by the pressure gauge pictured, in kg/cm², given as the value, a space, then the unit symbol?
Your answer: 5.35 kg/cm²
